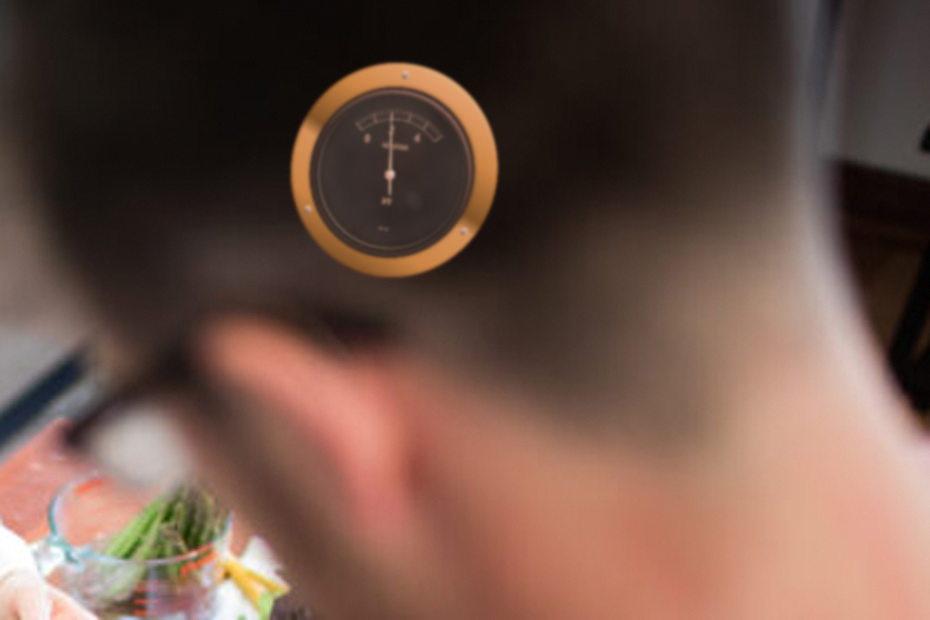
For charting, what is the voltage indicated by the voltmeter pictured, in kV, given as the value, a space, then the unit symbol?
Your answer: 2 kV
